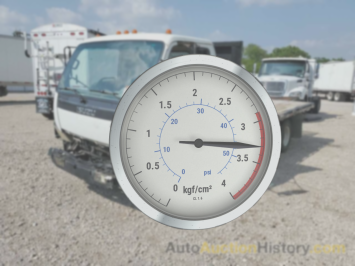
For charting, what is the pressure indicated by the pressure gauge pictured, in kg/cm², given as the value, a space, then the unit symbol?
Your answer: 3.3 kg/cm²
